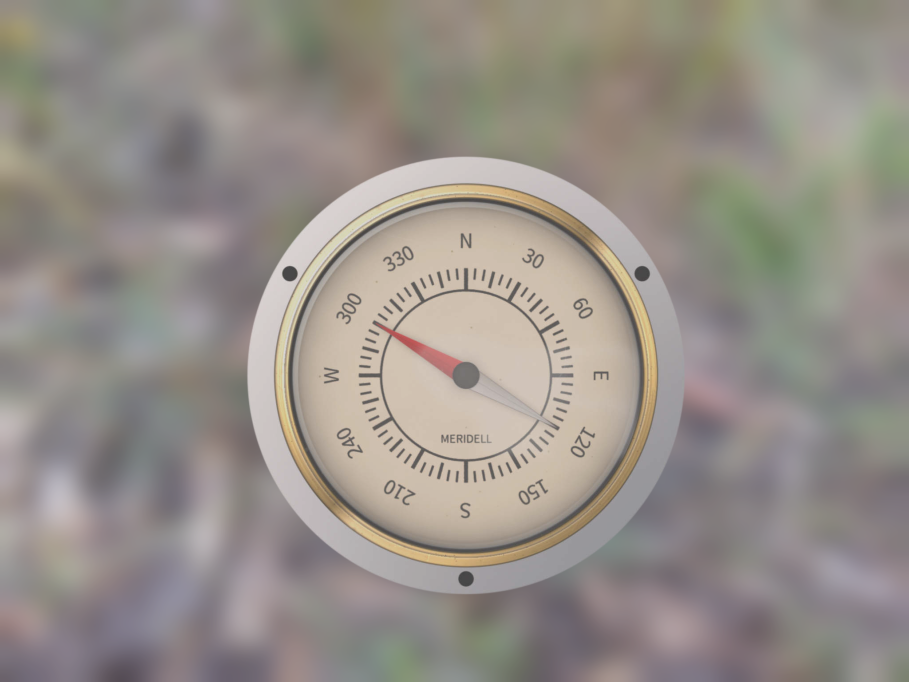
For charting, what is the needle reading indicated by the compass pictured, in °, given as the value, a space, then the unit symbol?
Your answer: 300 °
